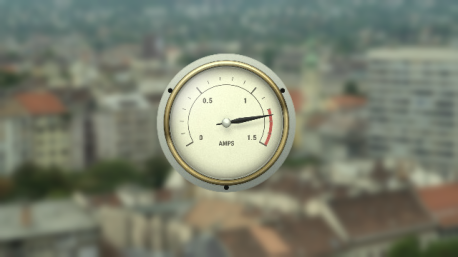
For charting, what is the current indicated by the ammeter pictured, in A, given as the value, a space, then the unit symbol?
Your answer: 1.25 A
